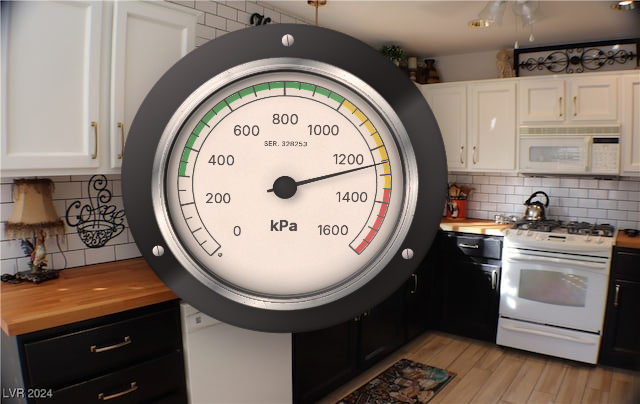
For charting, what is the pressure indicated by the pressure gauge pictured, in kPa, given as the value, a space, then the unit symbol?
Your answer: 1250 kPa
